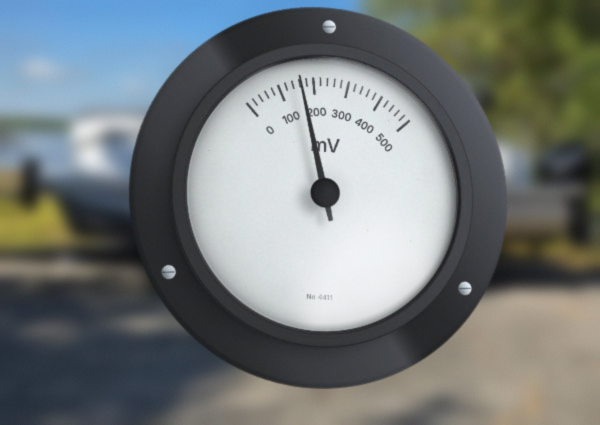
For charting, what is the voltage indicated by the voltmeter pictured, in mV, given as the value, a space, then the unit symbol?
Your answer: 160 mV
